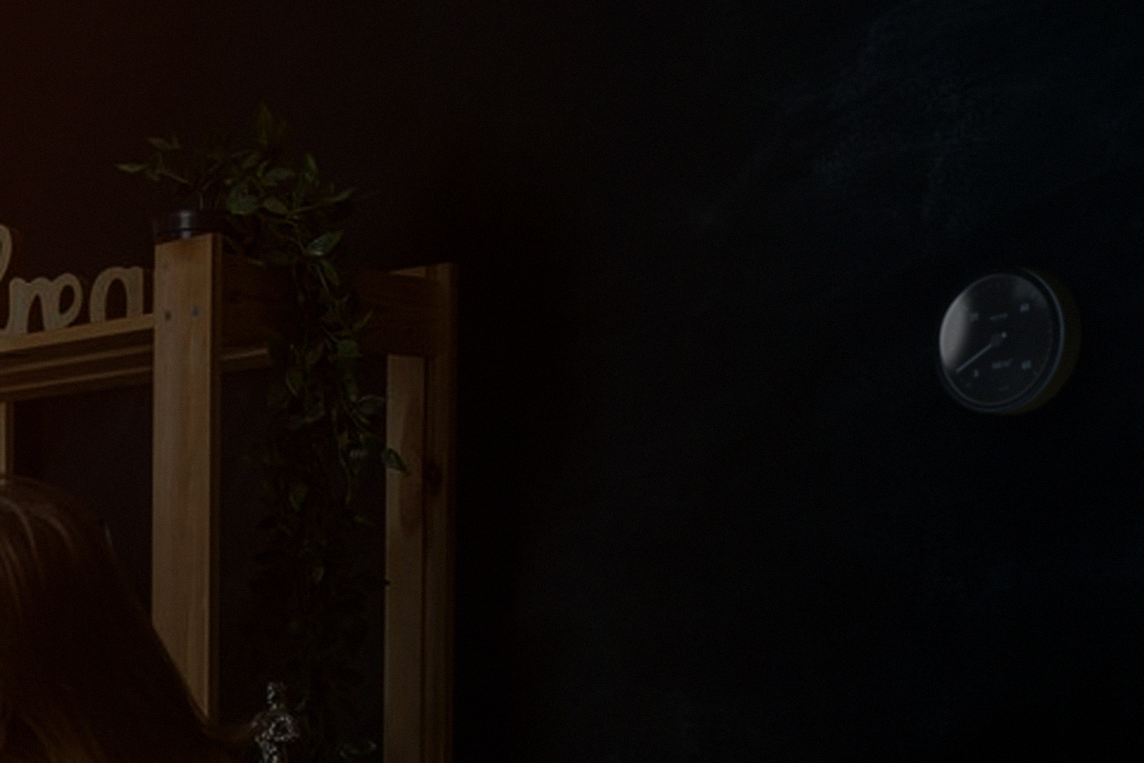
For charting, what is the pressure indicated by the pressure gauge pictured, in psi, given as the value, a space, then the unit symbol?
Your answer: 4 psi
